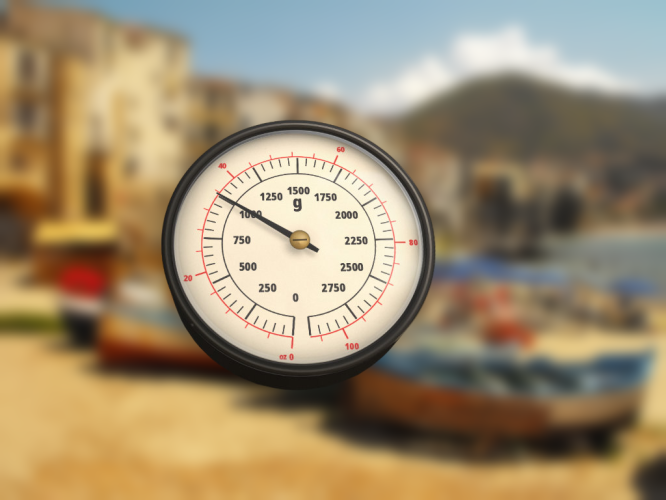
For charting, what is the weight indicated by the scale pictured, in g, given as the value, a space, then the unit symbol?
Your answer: 1000 g
